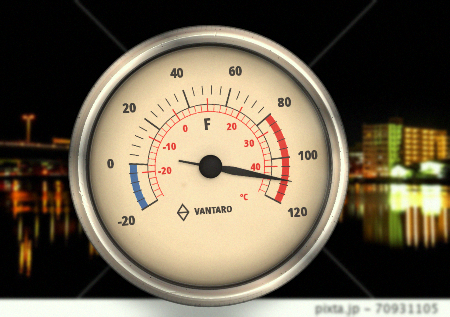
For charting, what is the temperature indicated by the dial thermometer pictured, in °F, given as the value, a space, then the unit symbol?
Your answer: 110 °F
